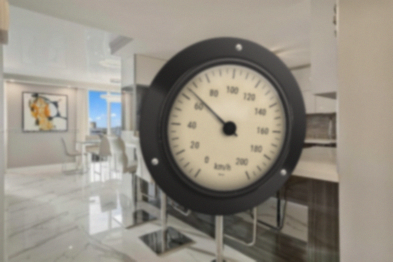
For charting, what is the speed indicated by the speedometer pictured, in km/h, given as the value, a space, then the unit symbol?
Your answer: 65 km/h
